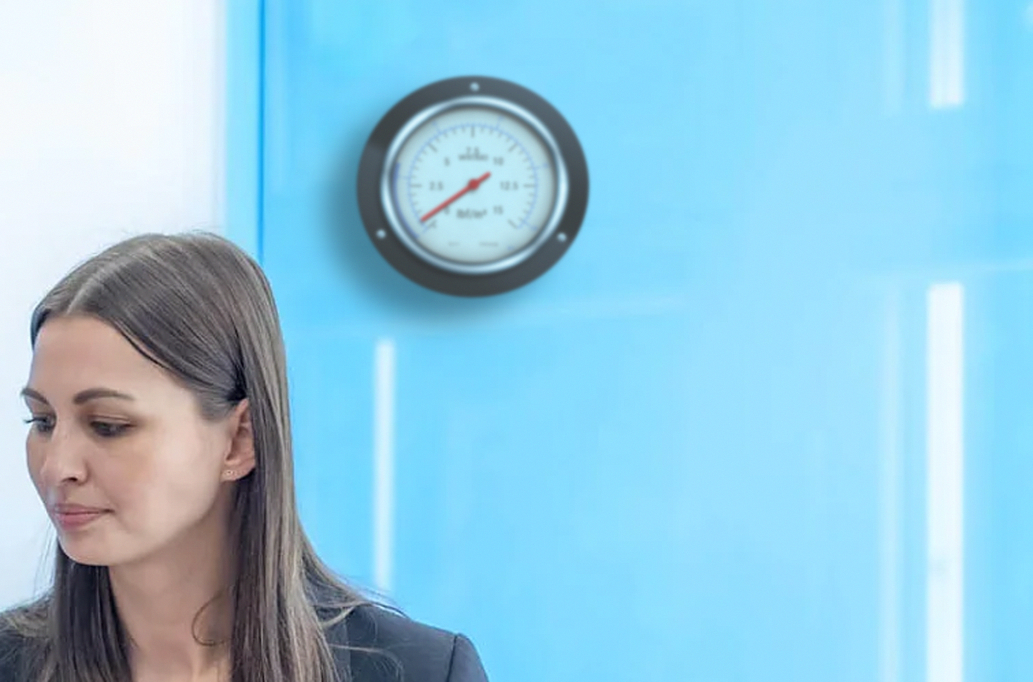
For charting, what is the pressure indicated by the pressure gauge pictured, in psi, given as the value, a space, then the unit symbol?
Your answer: 0.5 psi
